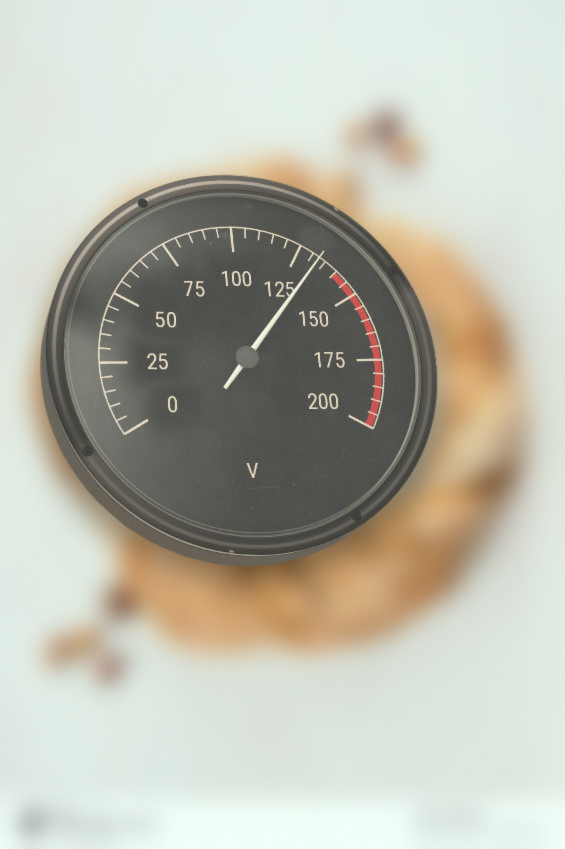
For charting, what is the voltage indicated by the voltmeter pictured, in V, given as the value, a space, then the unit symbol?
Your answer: 132.5 V
